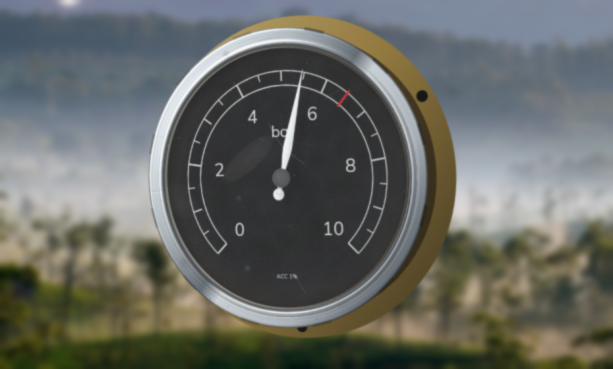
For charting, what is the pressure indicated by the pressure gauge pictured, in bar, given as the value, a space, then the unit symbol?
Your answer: 5.5 bar
